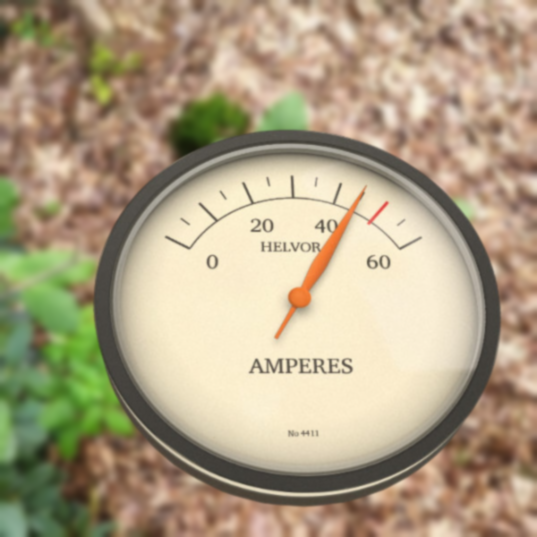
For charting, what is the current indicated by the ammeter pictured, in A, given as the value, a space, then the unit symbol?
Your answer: 45 A
